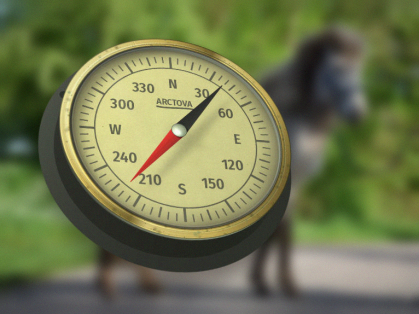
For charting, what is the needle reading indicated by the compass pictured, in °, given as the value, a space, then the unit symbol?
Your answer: 220 °
